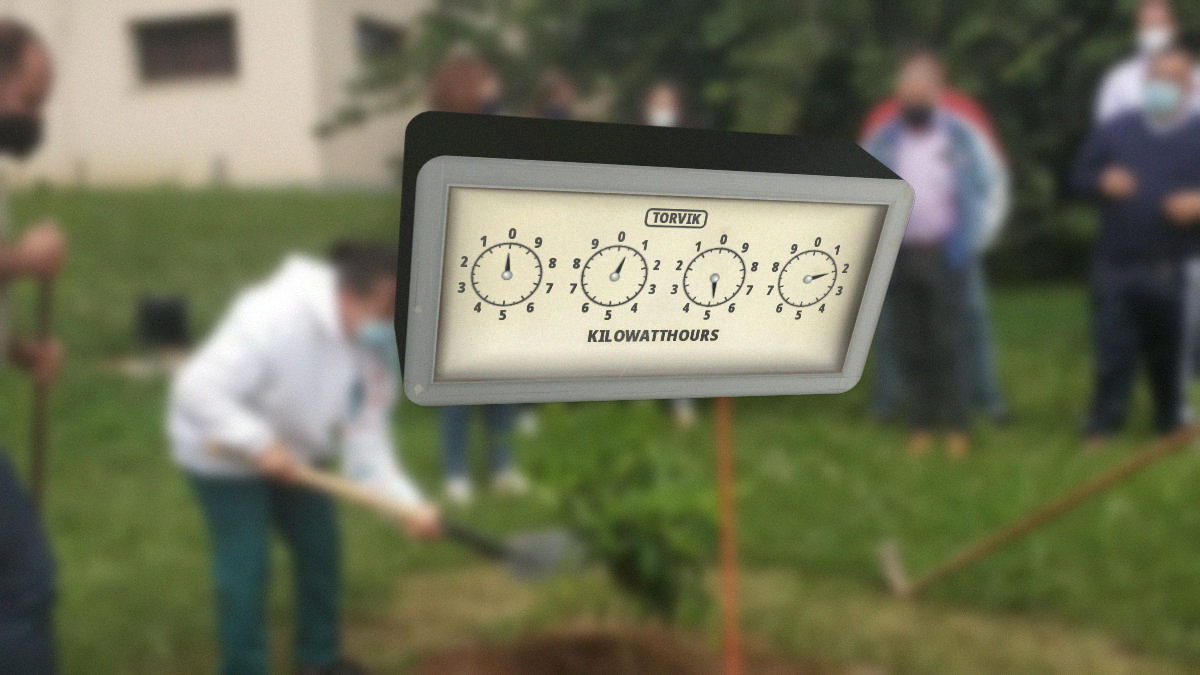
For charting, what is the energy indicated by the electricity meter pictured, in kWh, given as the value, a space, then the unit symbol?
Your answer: 52 kWh
